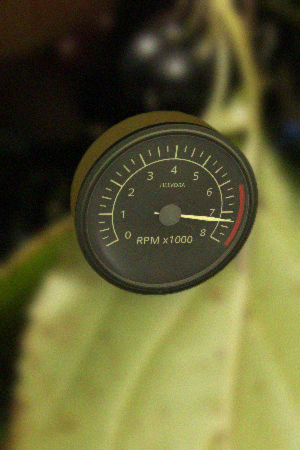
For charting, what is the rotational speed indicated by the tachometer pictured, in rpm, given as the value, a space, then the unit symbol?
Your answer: 7250 rpm
